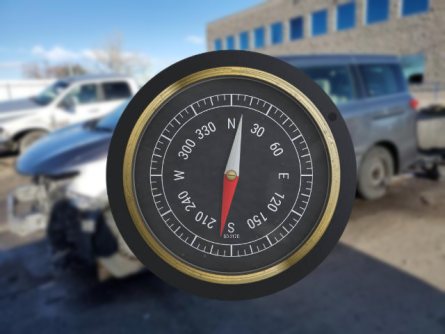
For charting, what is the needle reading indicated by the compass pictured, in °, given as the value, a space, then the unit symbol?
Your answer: 190 °
